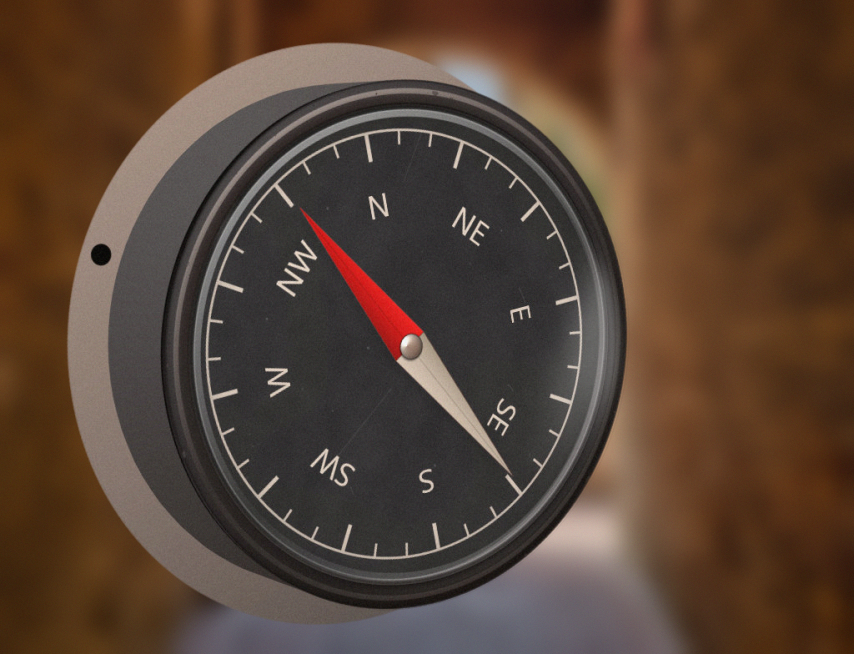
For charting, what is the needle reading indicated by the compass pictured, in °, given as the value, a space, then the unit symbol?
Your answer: 330 °
